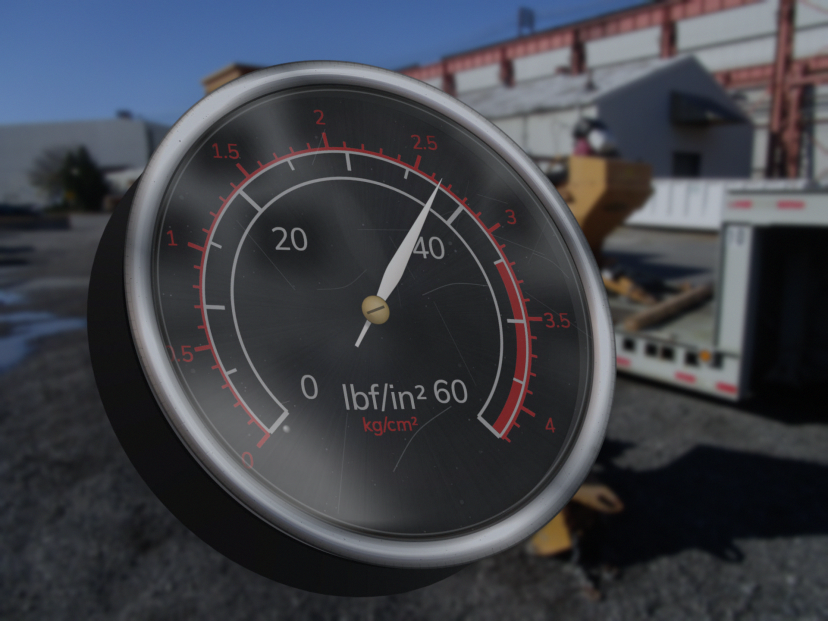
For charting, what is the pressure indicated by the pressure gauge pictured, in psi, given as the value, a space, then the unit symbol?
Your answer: 37.5 psi
